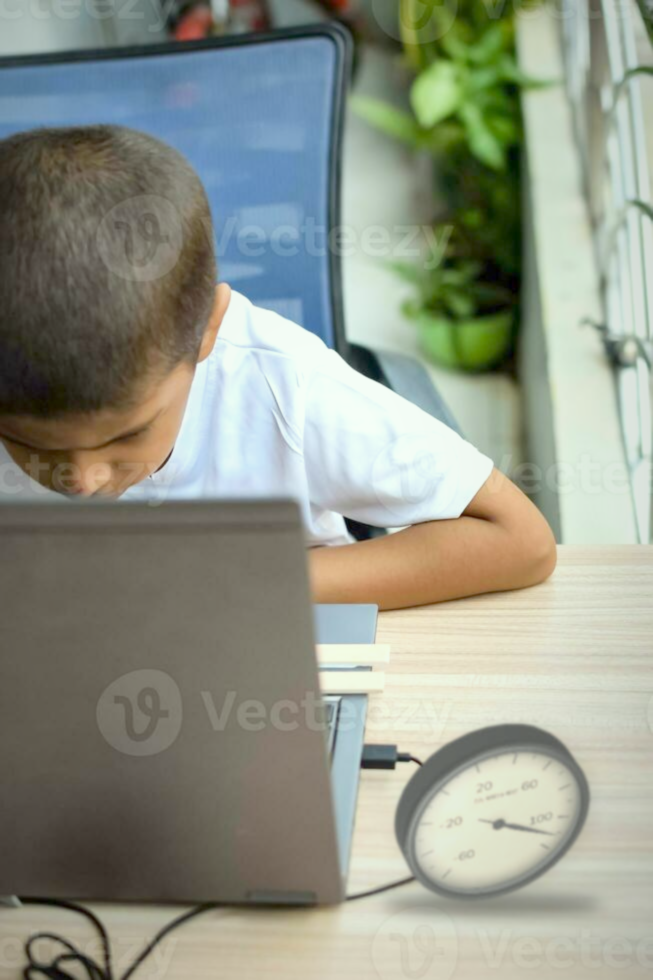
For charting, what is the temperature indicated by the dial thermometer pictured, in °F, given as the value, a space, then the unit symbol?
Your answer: 110 °F
